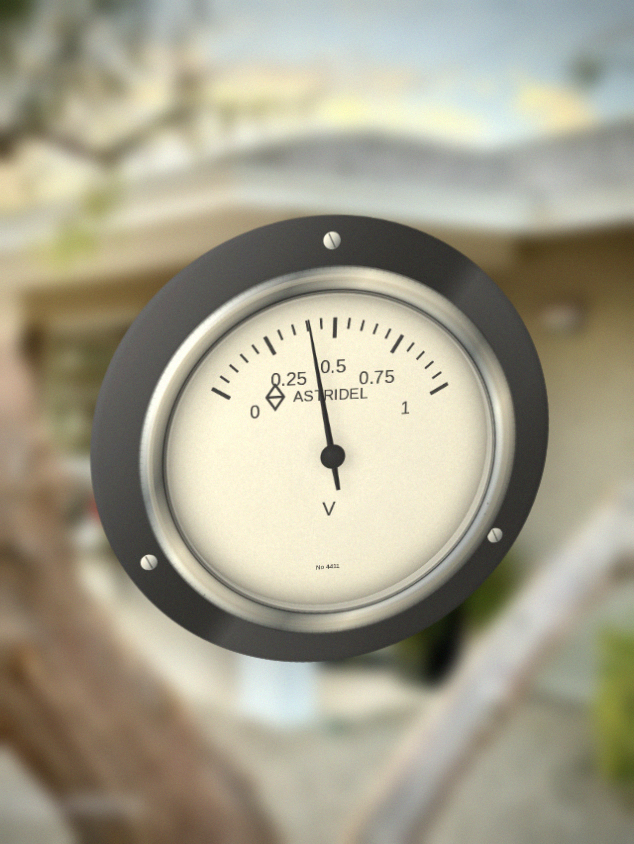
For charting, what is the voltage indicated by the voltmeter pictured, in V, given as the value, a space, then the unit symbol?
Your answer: 0.4 V
